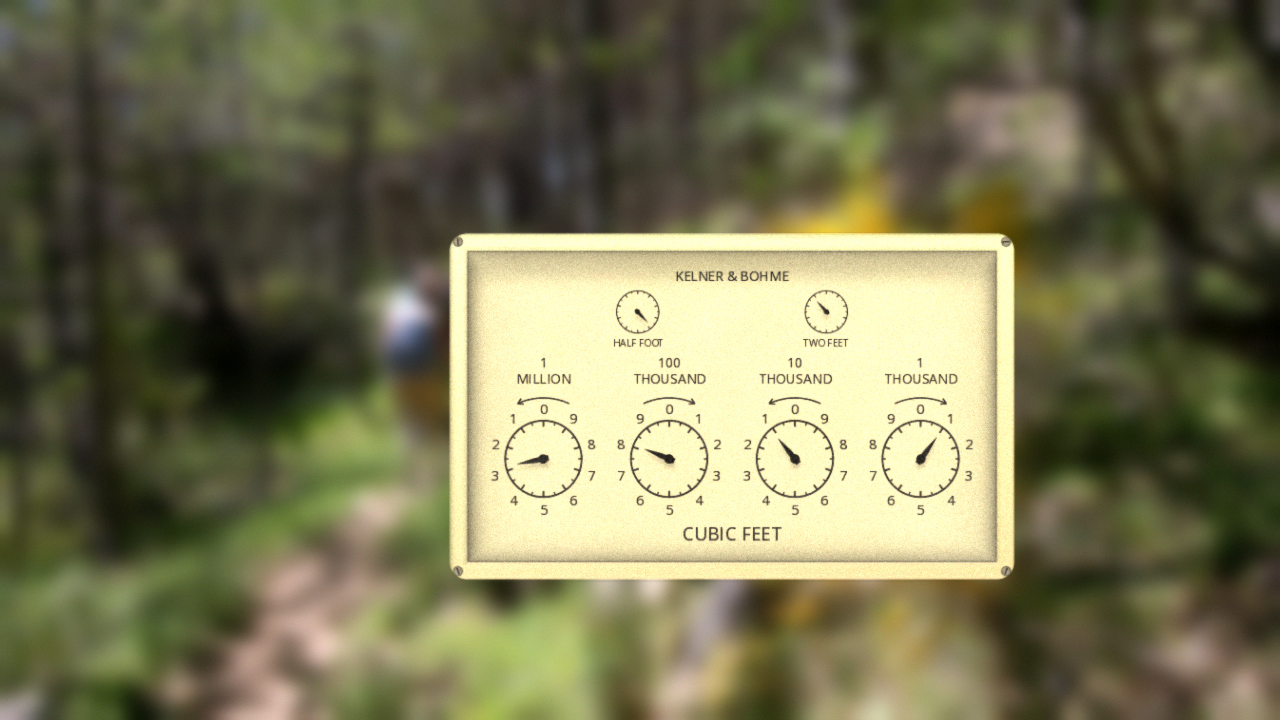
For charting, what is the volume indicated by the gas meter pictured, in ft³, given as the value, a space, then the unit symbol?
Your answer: 281100 ft³
